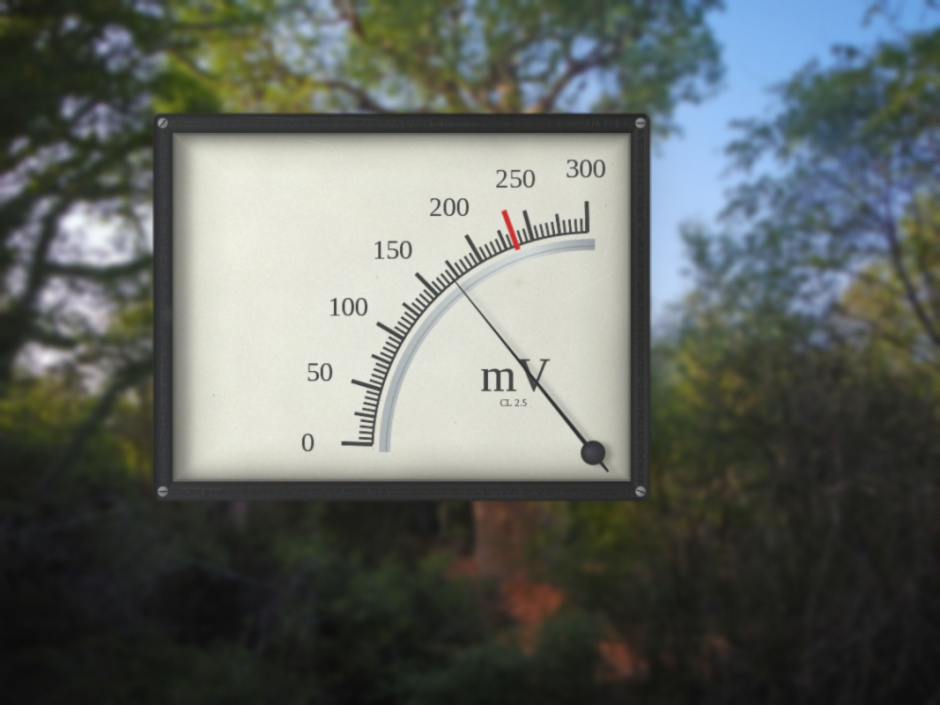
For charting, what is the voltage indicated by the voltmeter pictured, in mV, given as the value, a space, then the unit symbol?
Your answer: 170 mV
